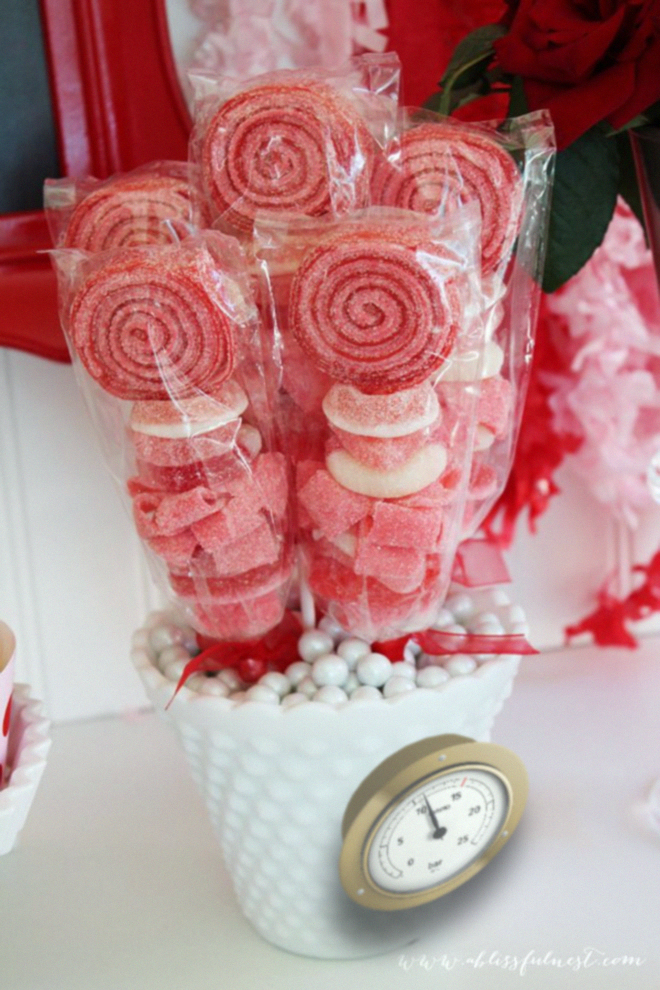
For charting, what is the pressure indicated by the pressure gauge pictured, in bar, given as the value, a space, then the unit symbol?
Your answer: 11 bar
